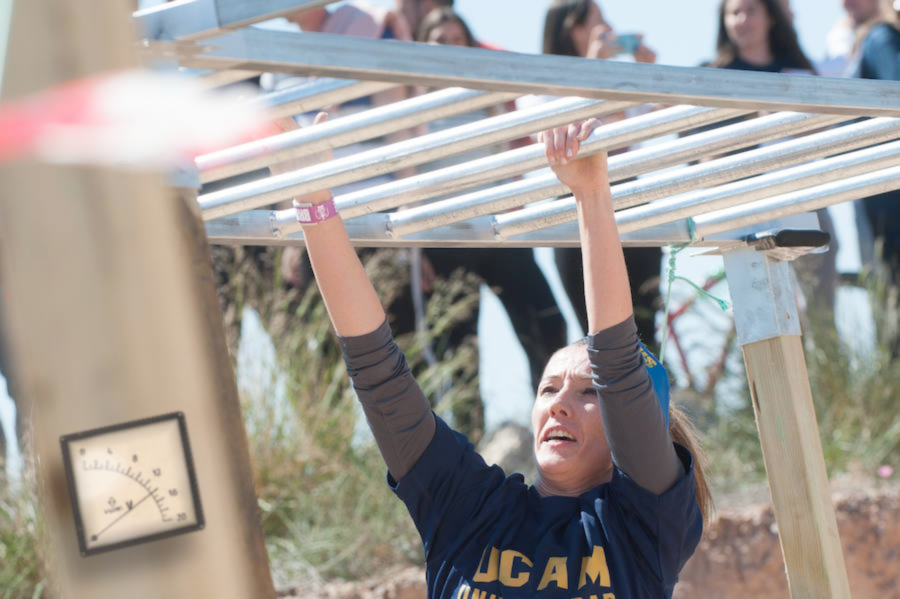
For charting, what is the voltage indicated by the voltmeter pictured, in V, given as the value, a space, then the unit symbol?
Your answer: 14 V
